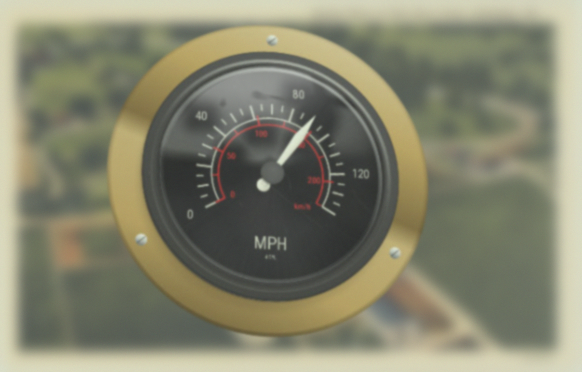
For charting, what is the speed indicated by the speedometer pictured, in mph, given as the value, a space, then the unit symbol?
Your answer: 90 mph
